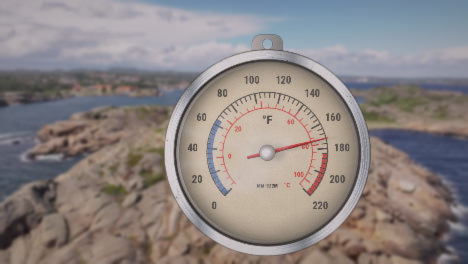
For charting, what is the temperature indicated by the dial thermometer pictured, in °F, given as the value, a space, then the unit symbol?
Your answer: 172 °F
